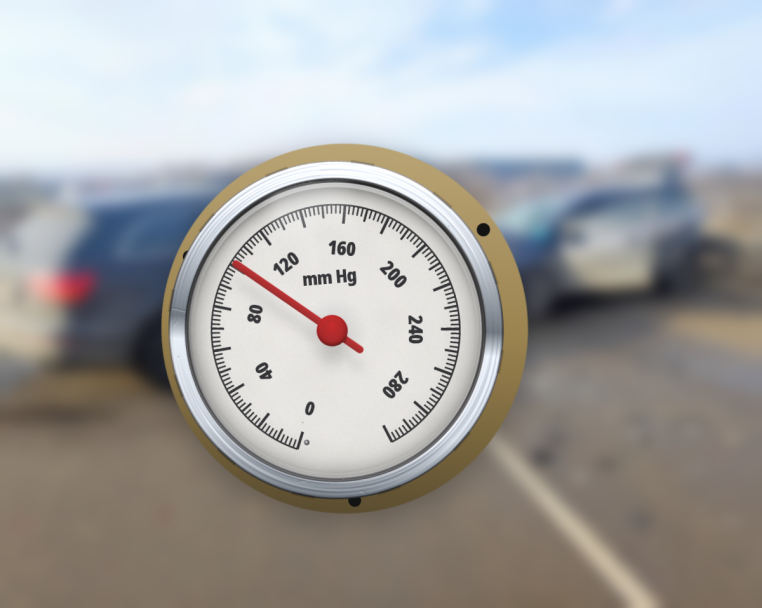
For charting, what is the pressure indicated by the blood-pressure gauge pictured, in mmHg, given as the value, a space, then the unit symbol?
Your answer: 102 mmHg
